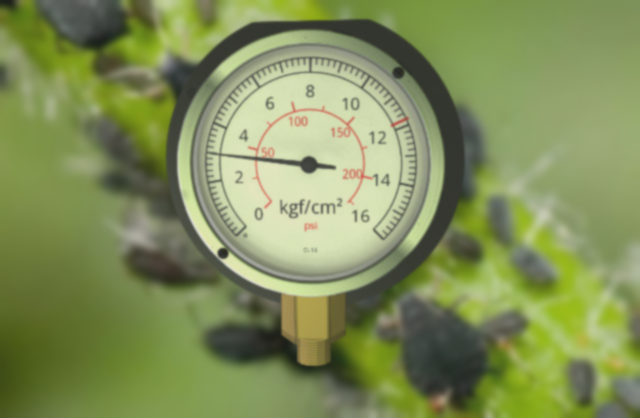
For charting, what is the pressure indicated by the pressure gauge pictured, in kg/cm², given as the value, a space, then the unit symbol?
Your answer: 3 kg/cm²
